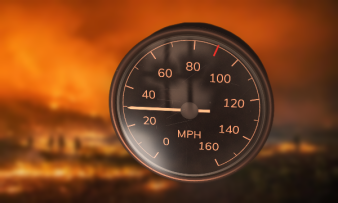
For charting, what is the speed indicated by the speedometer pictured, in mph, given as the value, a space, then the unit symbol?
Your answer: 30 mph
